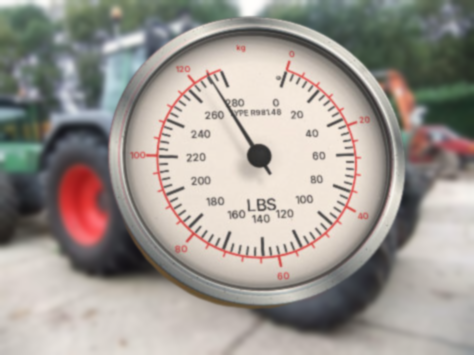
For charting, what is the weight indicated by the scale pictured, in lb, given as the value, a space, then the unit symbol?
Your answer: 272 lb
